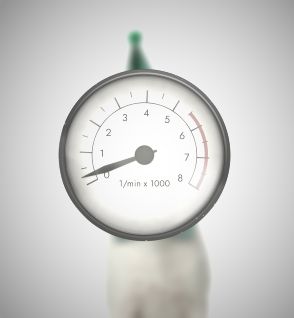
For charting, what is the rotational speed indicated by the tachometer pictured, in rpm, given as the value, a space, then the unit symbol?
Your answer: 250 rpm
